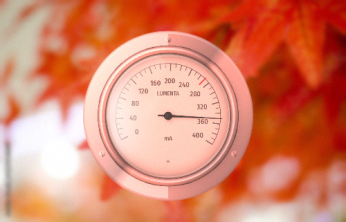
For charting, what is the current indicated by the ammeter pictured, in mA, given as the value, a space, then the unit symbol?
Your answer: 350 mA
